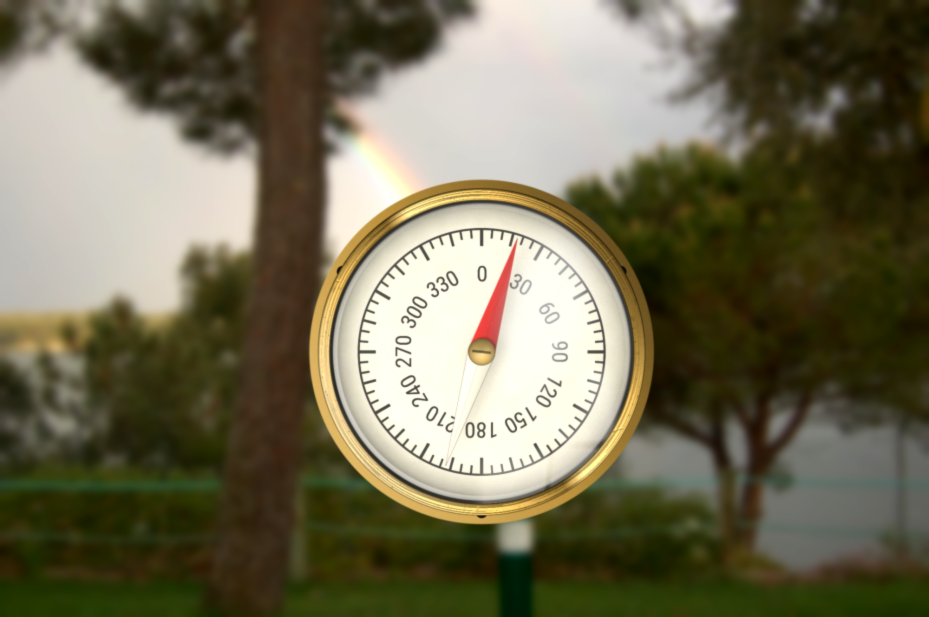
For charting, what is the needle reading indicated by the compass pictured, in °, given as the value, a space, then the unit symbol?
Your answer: 17.5 °
